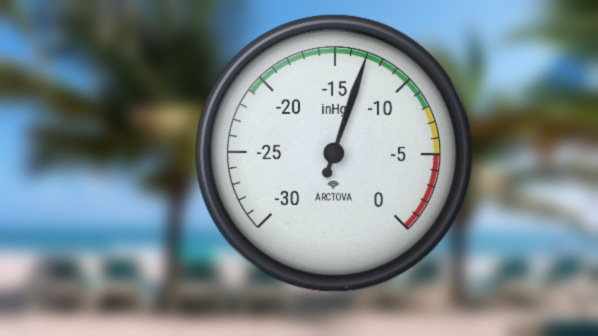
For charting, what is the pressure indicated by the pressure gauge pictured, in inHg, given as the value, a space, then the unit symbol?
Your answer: -13 inHg
